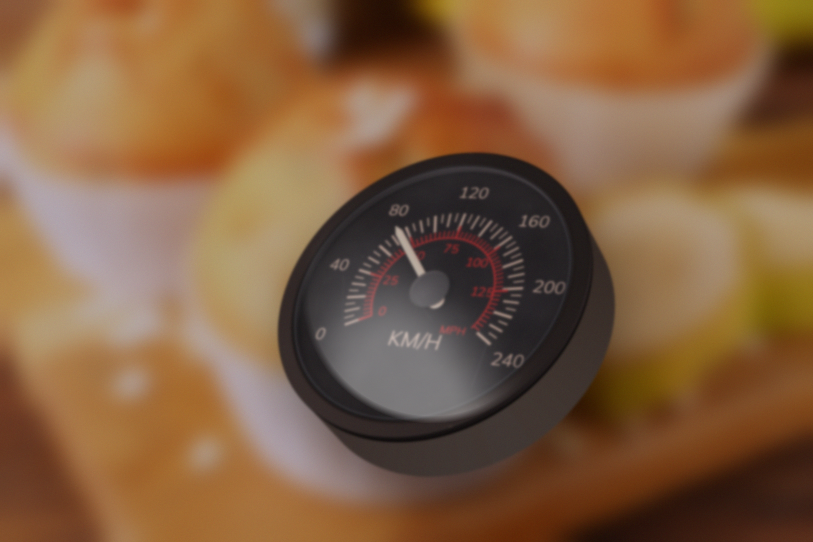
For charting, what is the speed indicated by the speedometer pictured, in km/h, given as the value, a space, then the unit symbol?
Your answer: 75 km/h
